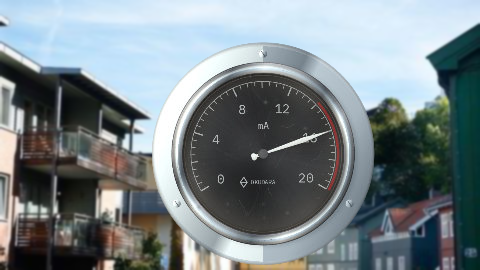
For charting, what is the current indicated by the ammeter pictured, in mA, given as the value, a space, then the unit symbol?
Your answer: 16 mA
